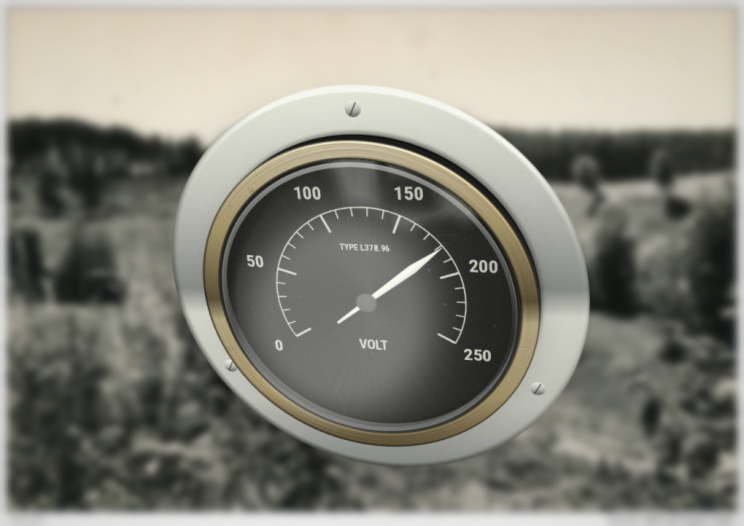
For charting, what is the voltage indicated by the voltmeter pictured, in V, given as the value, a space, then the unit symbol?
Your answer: 180 V
